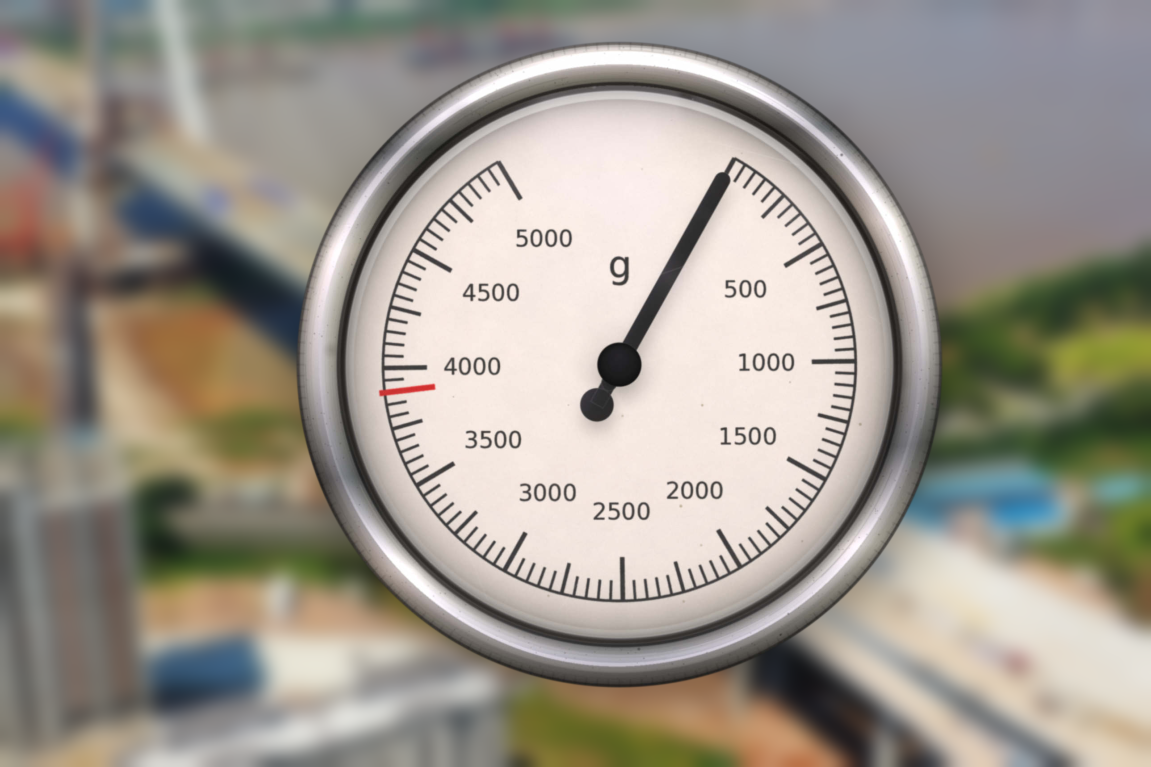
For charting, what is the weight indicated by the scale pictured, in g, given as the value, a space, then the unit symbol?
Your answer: 0 g
